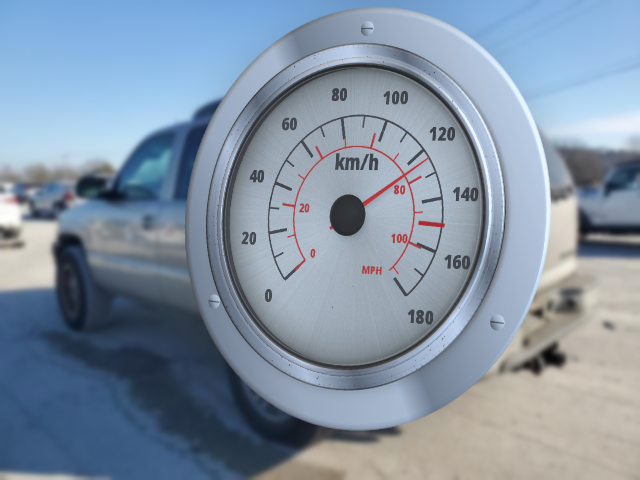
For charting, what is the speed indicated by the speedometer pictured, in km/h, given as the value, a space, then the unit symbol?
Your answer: 125 km/h
